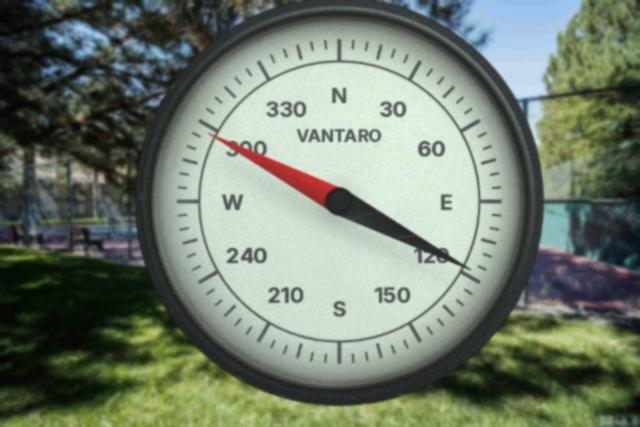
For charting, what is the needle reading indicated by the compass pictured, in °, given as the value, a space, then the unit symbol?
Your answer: 297.5 °
